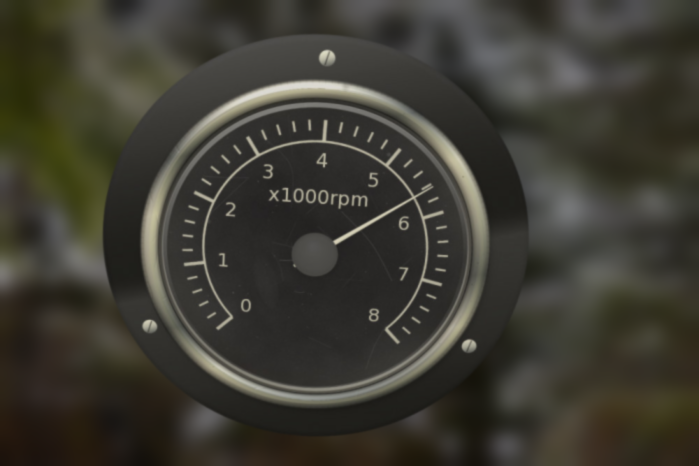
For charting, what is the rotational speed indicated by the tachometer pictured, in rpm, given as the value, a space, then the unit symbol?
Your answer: 5600 rpm
